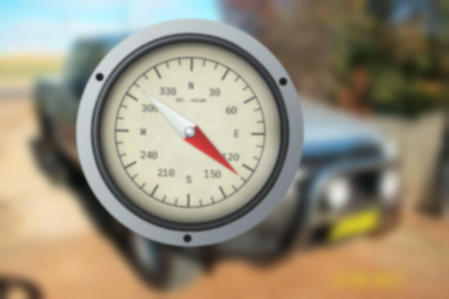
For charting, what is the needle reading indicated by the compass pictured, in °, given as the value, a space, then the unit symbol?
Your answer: 130 °
